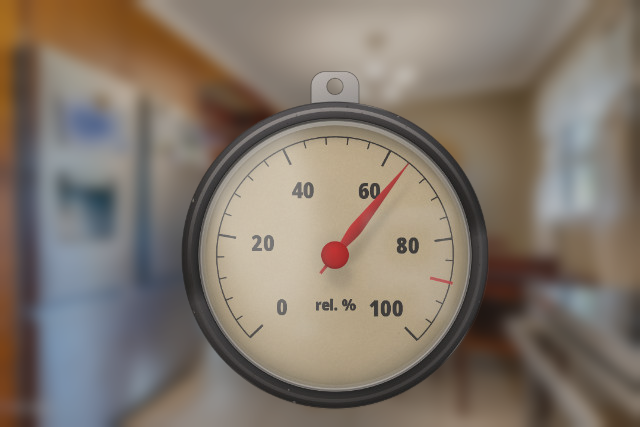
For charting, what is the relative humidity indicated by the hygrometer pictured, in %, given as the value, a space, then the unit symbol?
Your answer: 64 %
